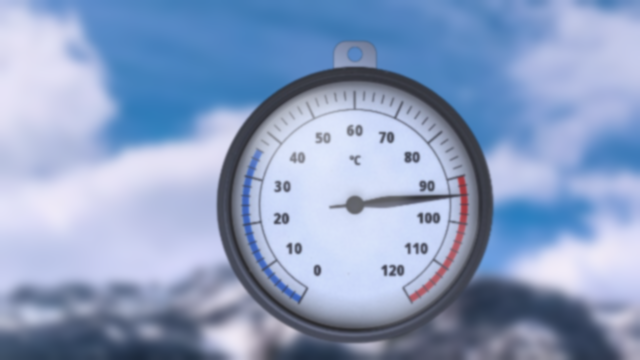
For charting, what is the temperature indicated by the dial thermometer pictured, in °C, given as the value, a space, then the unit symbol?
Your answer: 94 °C
